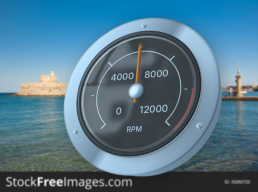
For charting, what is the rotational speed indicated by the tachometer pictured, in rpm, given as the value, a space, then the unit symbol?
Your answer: 6000 rpm
